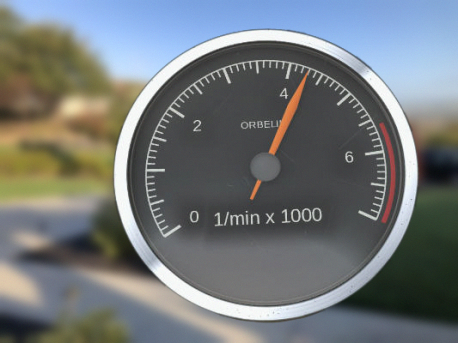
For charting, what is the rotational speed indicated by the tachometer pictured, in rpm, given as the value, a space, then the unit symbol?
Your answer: 4300 rpm
